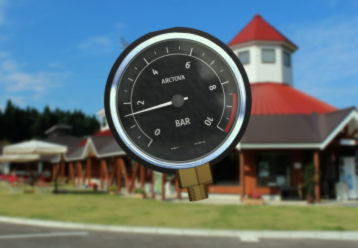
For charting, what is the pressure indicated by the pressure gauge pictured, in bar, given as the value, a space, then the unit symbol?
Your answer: 1.5 bar
